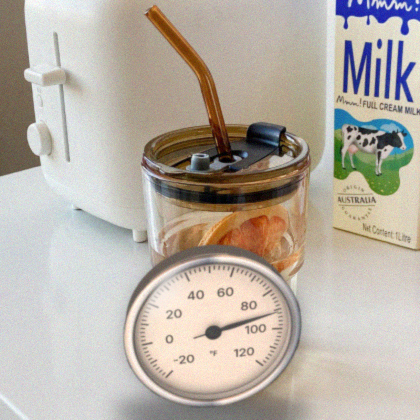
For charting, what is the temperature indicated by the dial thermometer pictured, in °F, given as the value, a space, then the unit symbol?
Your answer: 90 °F
